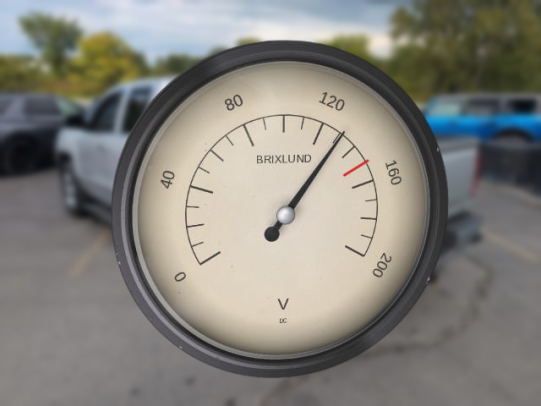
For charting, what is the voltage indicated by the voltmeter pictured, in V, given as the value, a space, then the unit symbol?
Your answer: 130 V
